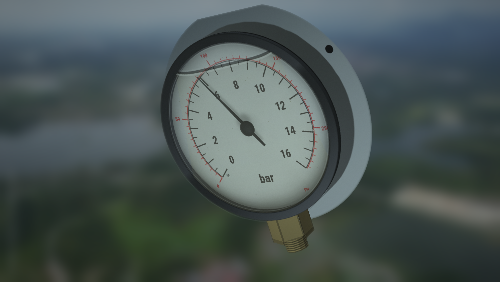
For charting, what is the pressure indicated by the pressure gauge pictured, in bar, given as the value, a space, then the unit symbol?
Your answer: 6 bar
